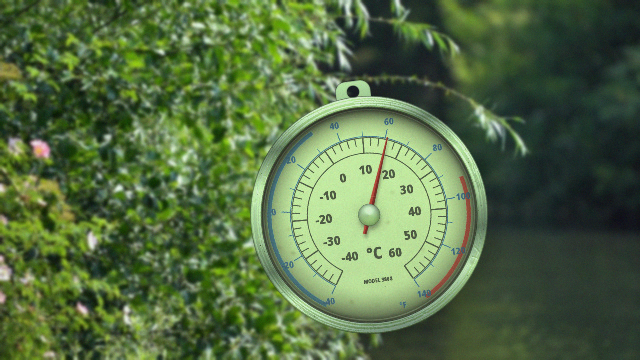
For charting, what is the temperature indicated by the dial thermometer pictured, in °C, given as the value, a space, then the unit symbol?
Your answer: 16 °C
